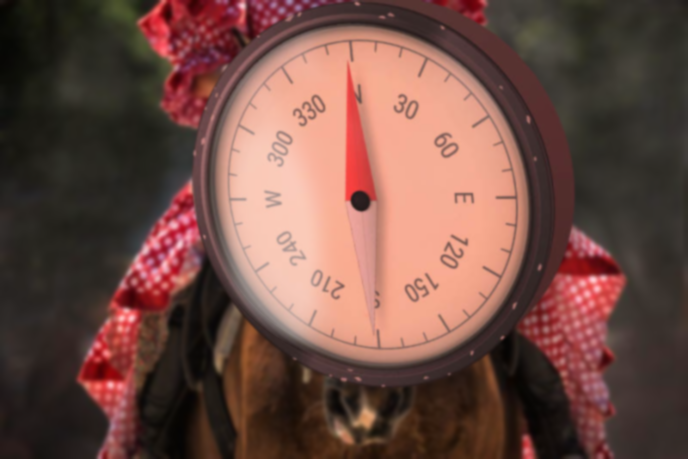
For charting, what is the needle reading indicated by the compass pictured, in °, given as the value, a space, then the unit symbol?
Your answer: 0 °
